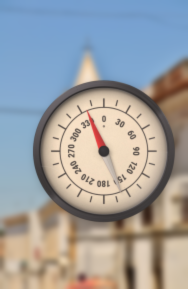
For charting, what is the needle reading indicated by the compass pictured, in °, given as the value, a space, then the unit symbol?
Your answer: 337.5 °
